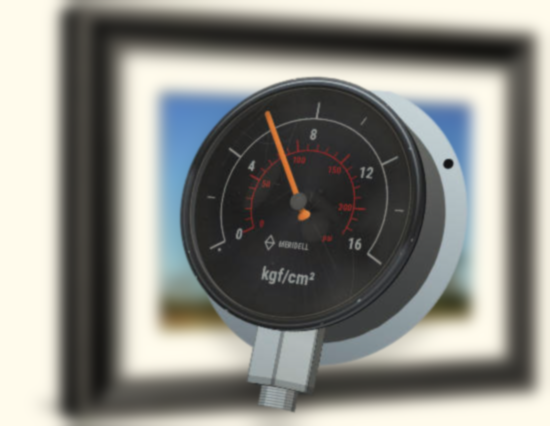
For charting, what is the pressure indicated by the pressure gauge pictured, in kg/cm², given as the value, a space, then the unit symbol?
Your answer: 6 kg/cm²
